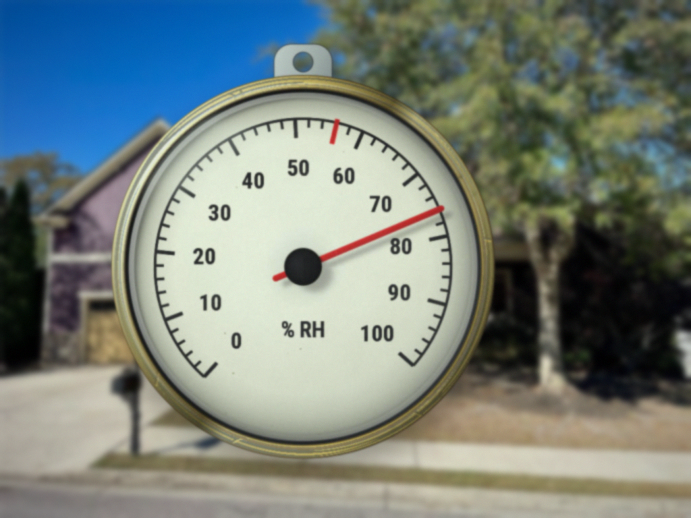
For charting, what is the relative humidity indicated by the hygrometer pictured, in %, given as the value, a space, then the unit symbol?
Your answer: 76 %
